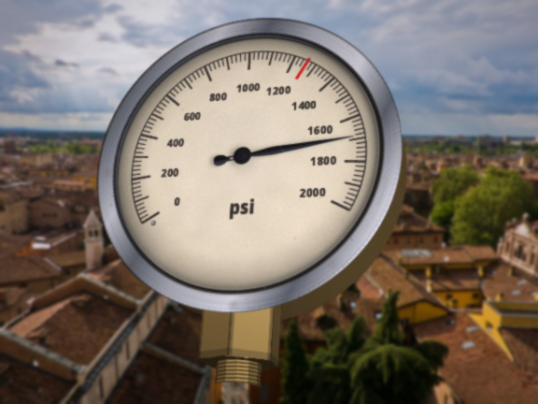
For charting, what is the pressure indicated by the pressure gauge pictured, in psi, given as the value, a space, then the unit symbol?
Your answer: 1700 psi
